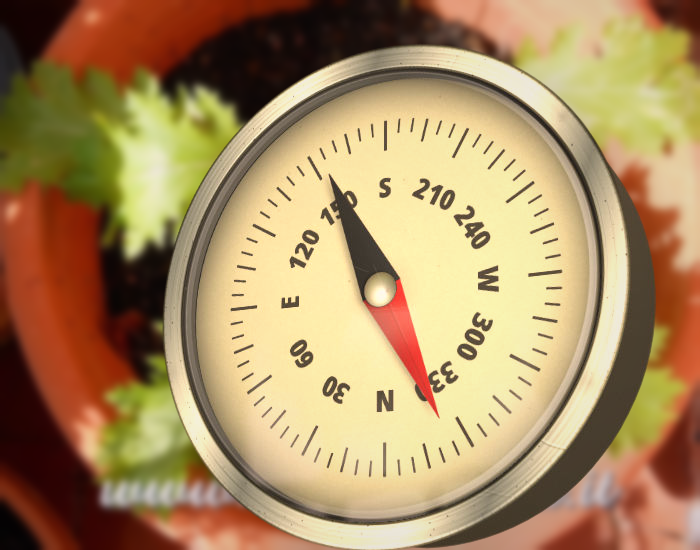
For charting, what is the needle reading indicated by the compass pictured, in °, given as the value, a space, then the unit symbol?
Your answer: 335 °
